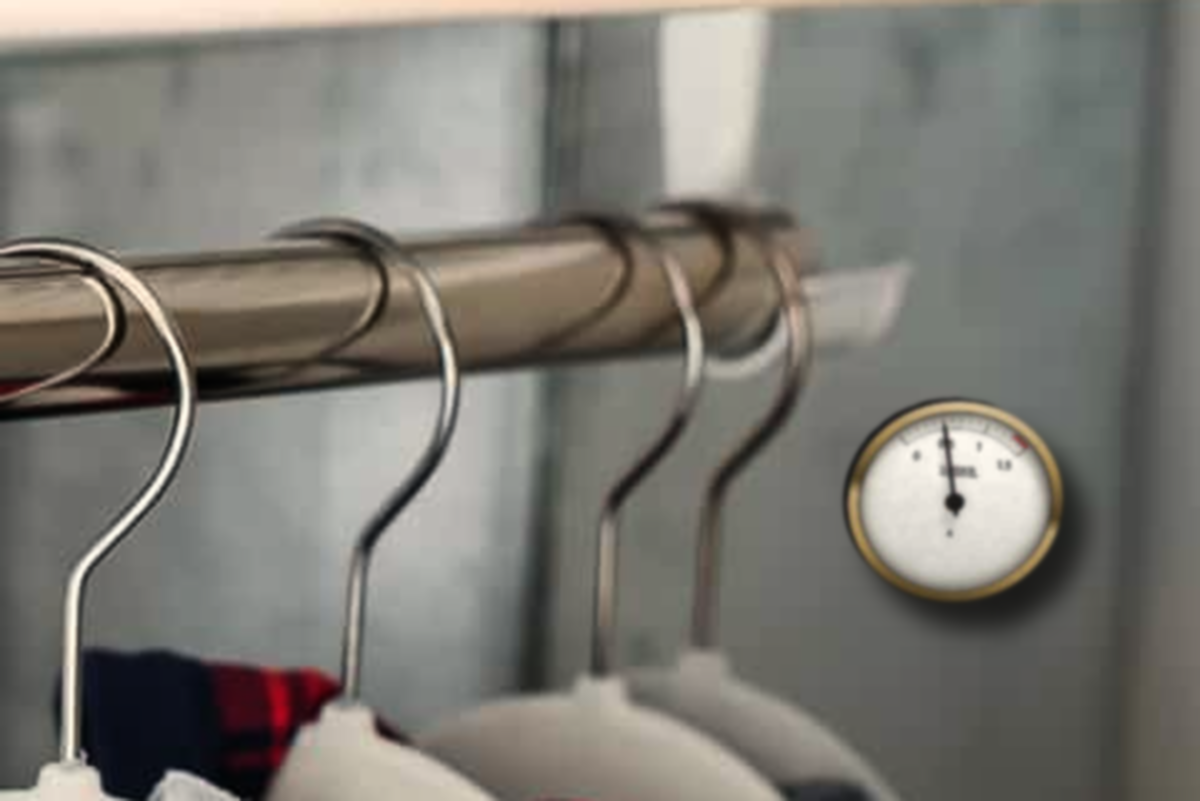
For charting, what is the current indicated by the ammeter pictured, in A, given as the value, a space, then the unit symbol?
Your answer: 0.5 A
